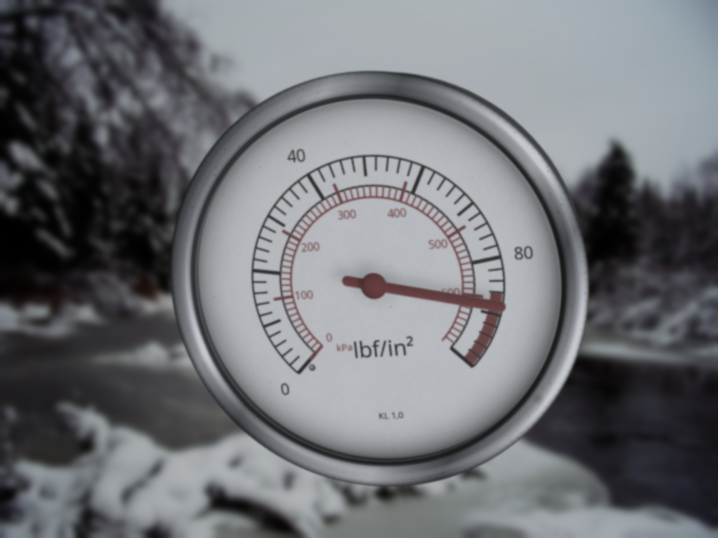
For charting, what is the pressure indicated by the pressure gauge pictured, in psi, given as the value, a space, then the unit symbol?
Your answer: 88 psi
